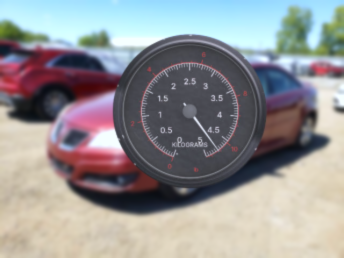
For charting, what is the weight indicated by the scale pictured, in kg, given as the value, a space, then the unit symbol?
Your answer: 4.75 kg
